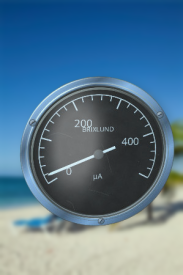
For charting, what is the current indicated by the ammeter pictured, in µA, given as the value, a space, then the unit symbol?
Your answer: 20 µA
